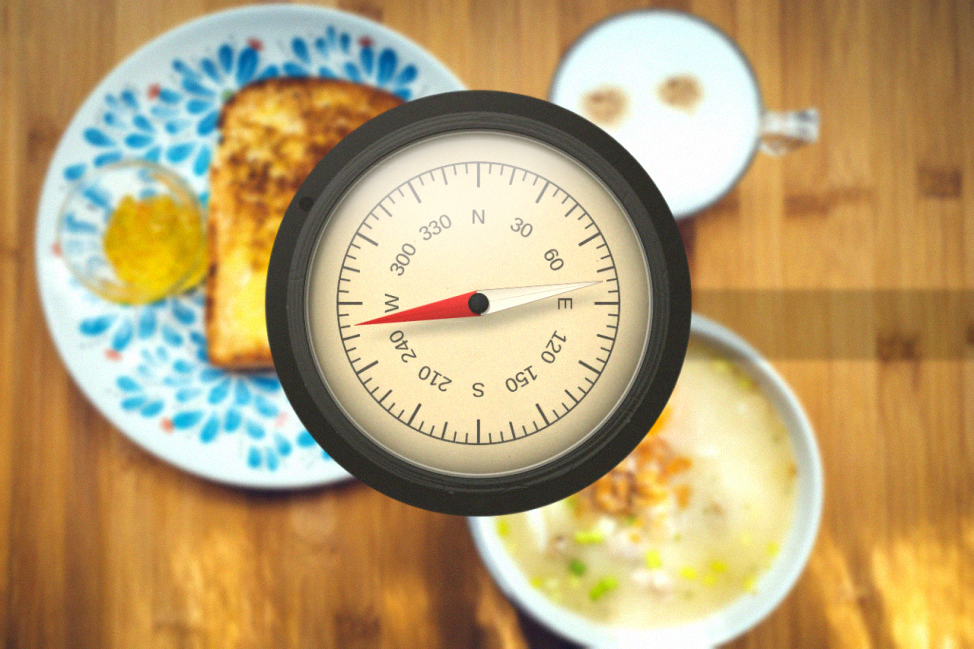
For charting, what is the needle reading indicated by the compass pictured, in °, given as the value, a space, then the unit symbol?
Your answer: 260 °
